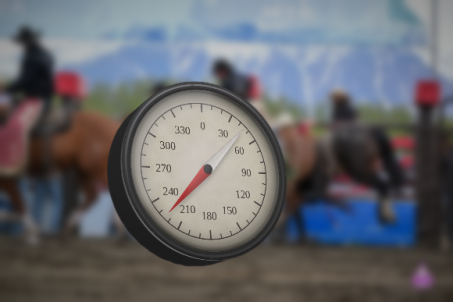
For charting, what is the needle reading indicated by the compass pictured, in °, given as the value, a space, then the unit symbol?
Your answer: 225 °
